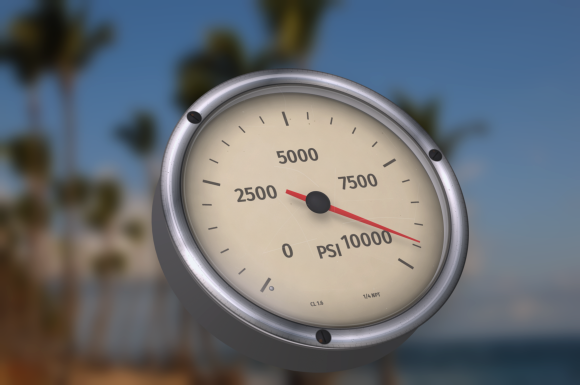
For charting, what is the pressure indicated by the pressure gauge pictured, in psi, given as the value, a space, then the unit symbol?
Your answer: 9500 psi
